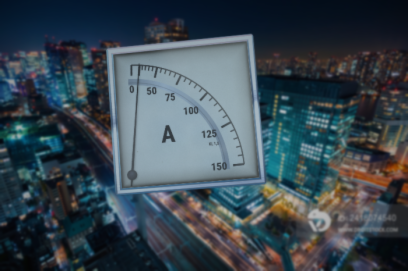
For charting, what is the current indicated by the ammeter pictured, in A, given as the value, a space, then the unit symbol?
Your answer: 25 A
